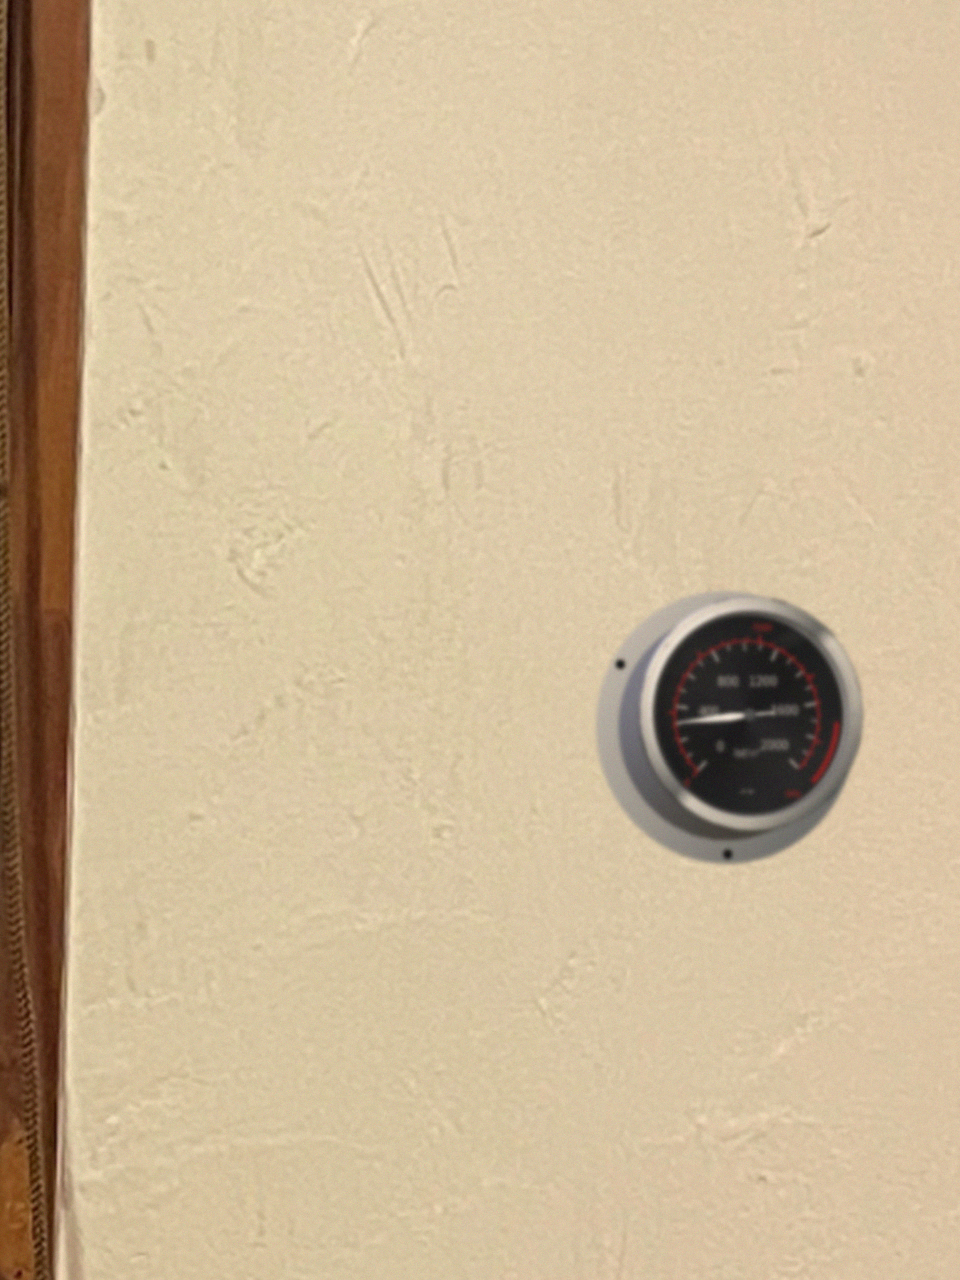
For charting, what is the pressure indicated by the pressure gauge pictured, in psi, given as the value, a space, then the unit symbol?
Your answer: 300 psi
